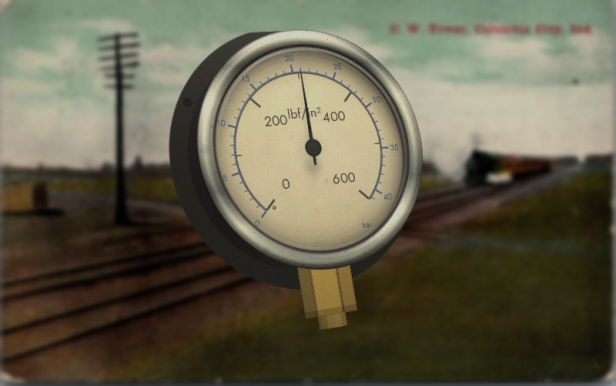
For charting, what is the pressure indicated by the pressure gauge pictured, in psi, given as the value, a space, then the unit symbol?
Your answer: 300 psi
